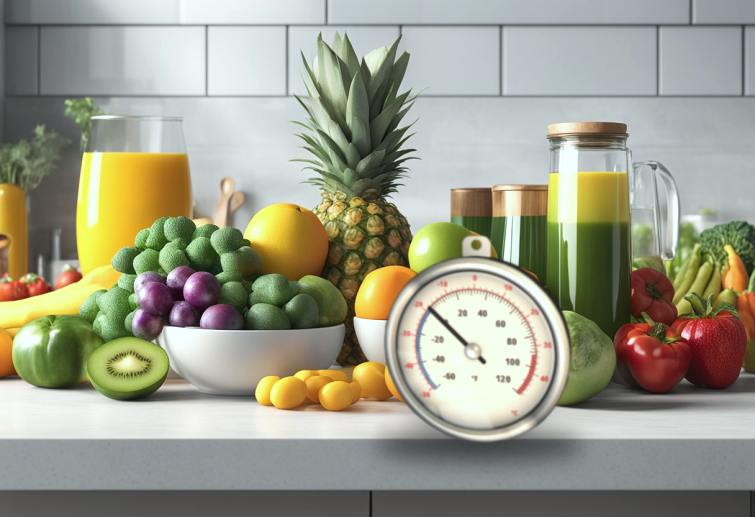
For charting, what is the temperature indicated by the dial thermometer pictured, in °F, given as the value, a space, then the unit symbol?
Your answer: 0 °F
